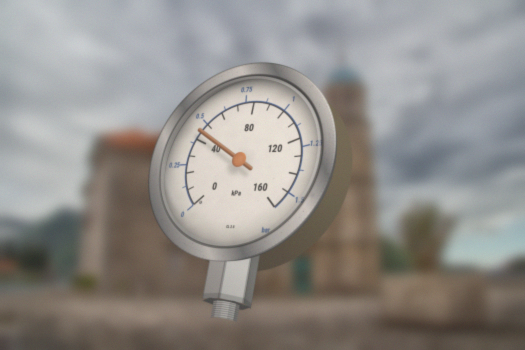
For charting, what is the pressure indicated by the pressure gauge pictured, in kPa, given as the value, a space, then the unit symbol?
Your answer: 45 kPa
